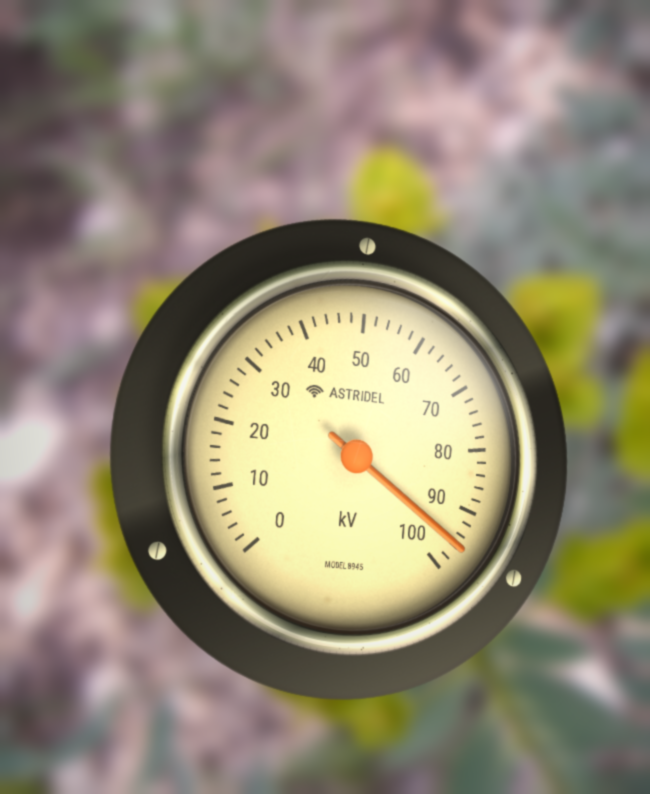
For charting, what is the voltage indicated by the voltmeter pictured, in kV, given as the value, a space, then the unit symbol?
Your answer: 96 kV
